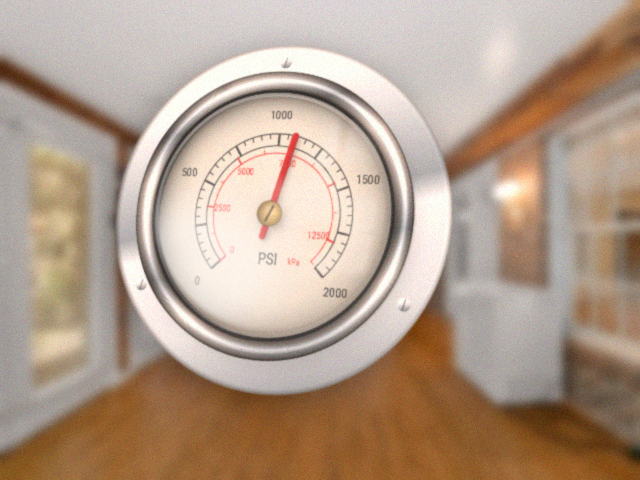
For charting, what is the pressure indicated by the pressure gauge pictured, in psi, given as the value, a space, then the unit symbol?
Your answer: 1100 psi
